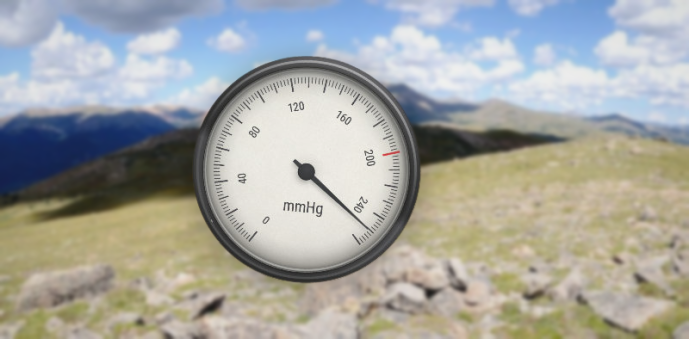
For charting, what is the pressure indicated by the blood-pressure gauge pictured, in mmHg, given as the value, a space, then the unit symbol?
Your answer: 250 mmHg
